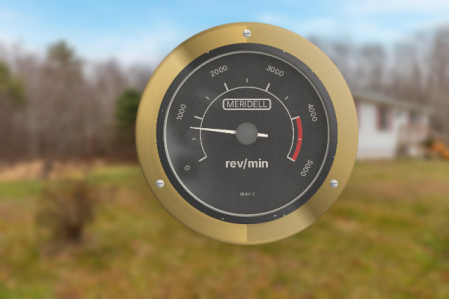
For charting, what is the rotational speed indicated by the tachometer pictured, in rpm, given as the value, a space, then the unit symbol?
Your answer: 750 rpm
